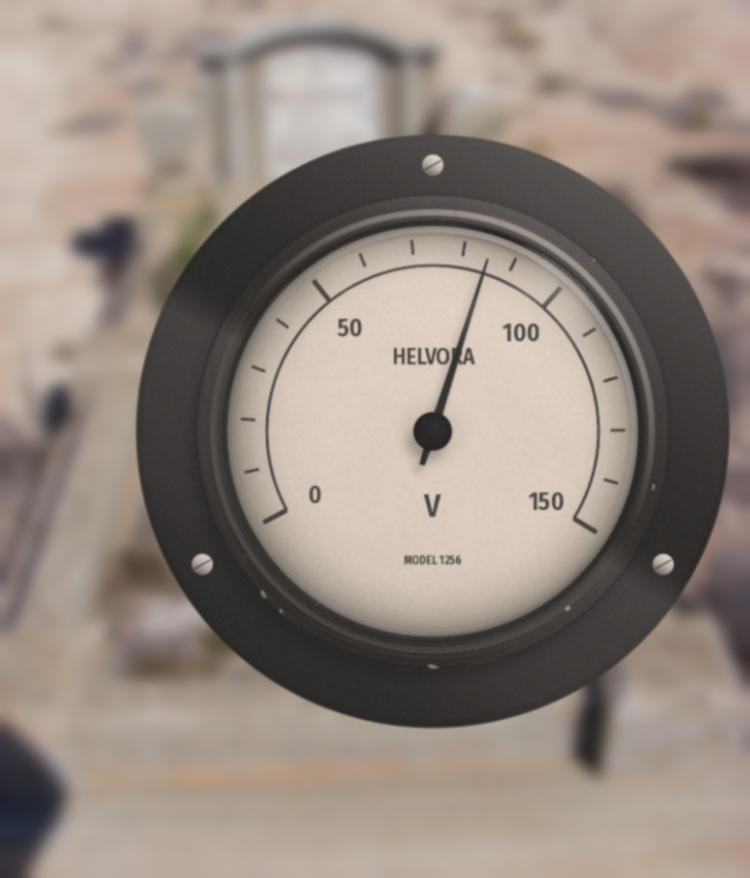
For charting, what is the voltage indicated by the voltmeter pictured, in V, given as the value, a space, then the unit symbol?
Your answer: 85 V
